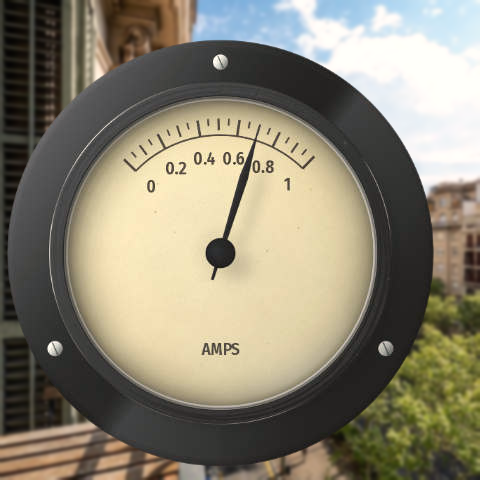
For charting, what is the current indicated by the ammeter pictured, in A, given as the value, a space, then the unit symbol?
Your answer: 0.7 A
